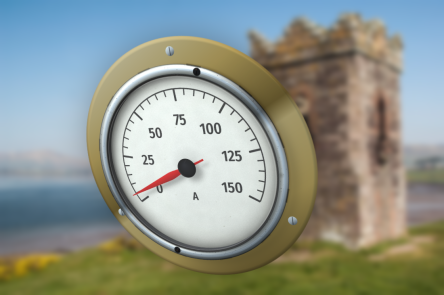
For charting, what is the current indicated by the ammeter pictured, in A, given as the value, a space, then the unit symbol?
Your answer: 5 A
